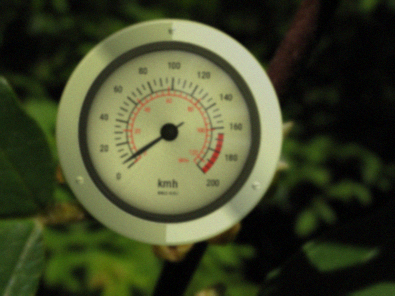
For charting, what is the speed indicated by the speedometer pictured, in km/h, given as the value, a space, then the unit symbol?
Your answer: 5 km/h
